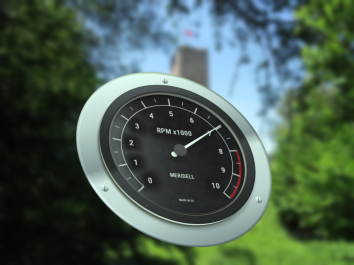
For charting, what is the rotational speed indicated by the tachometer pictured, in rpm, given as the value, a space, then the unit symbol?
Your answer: 7000 rpm
